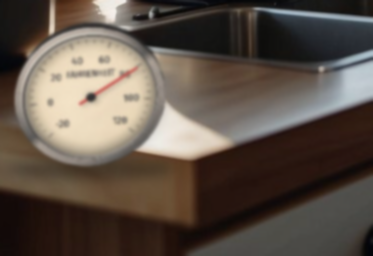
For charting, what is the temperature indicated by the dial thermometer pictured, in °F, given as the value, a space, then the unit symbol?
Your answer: 80 °F
